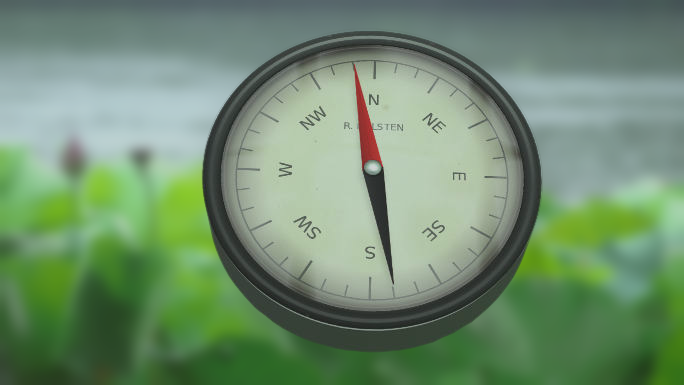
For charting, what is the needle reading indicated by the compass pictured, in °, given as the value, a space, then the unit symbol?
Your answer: 350 °
